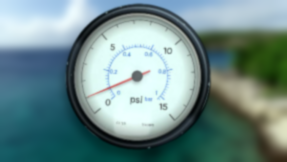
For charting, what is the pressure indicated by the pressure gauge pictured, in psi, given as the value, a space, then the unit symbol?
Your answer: 1 psi
